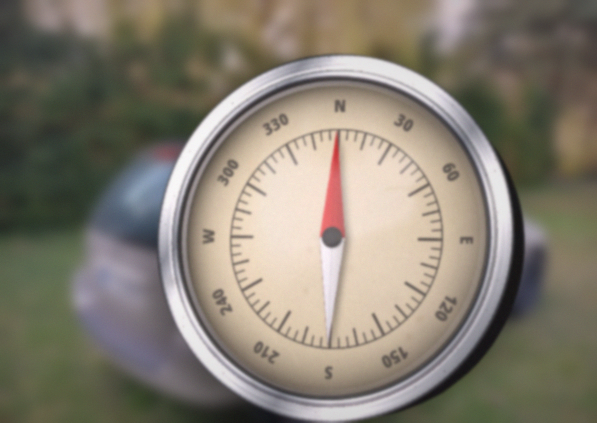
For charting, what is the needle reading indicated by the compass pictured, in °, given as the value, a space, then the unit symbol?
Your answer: 0 °
